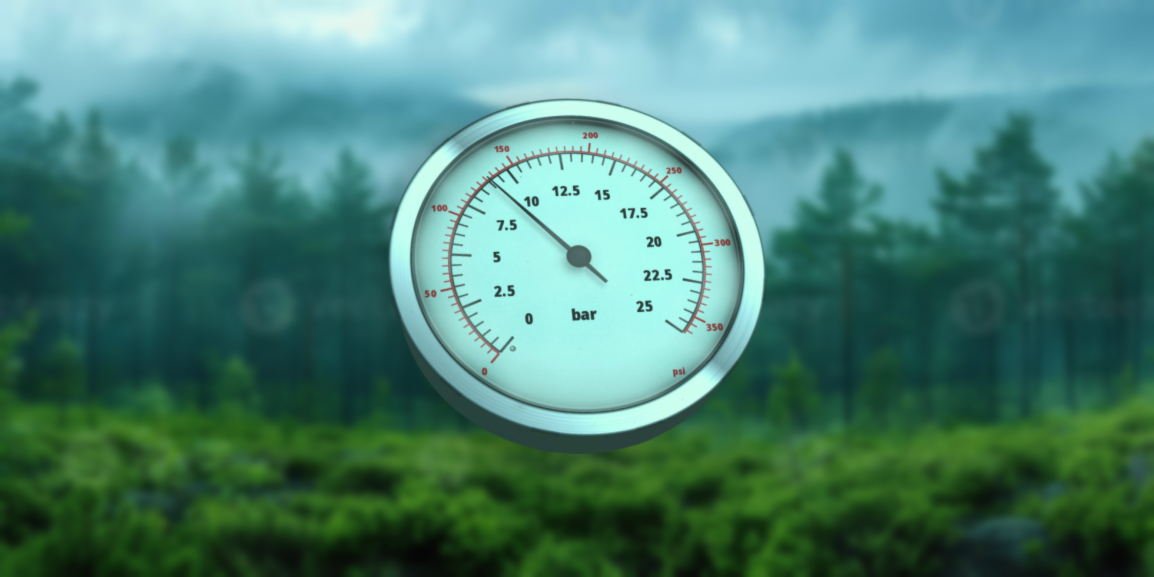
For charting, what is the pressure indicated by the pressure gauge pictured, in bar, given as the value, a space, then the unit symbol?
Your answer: 9 bar
